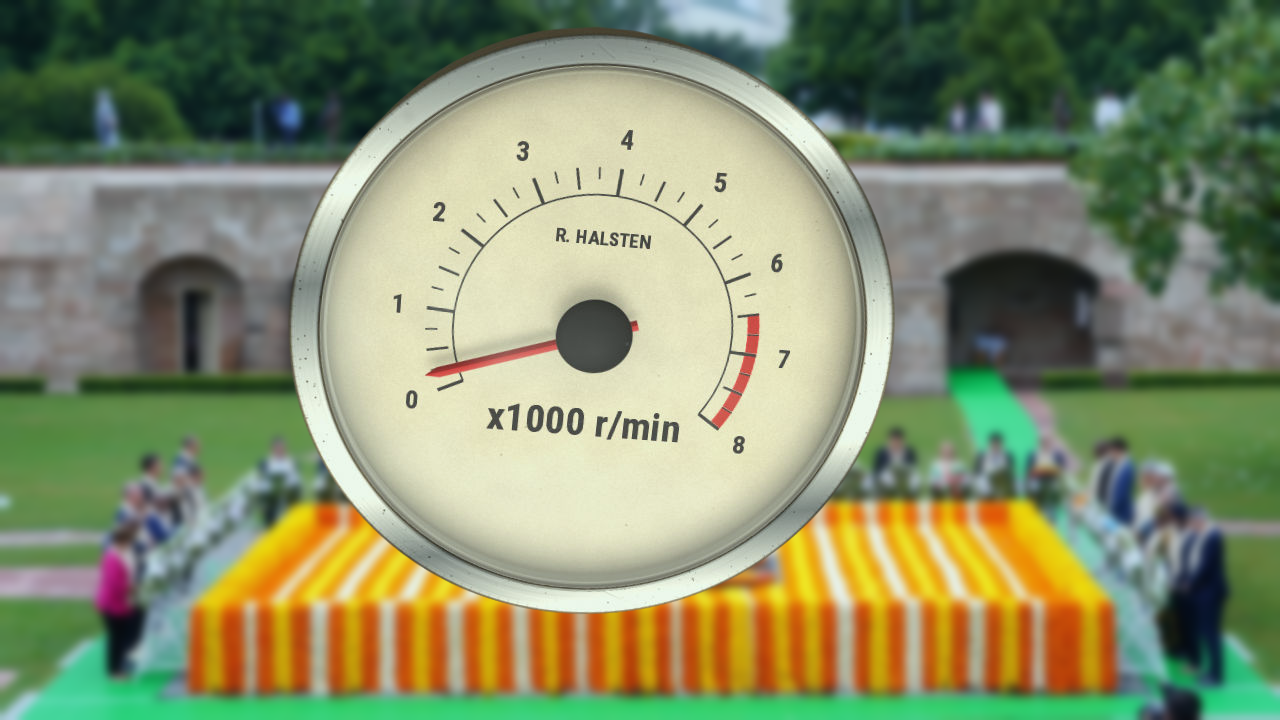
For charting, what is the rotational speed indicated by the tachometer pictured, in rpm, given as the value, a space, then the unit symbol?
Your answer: 250 rpm
